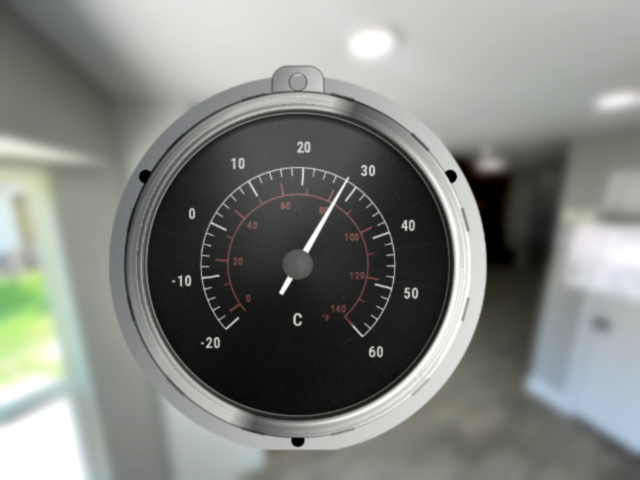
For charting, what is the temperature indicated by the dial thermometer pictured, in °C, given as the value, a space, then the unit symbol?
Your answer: 28 °C
